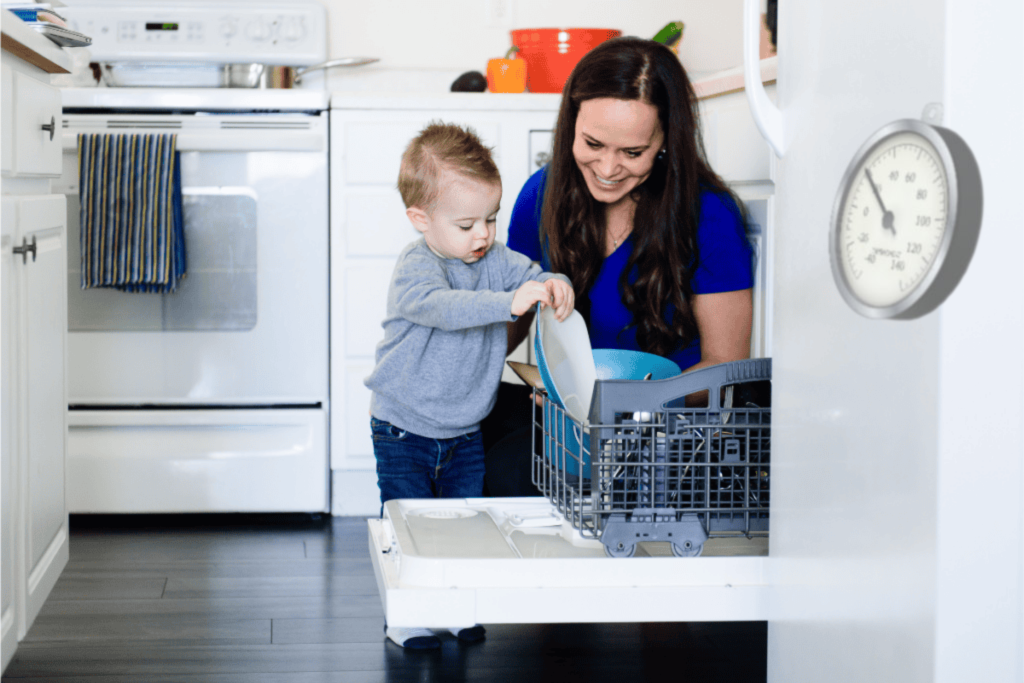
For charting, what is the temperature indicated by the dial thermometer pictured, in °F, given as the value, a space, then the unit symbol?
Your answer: 20 °F
